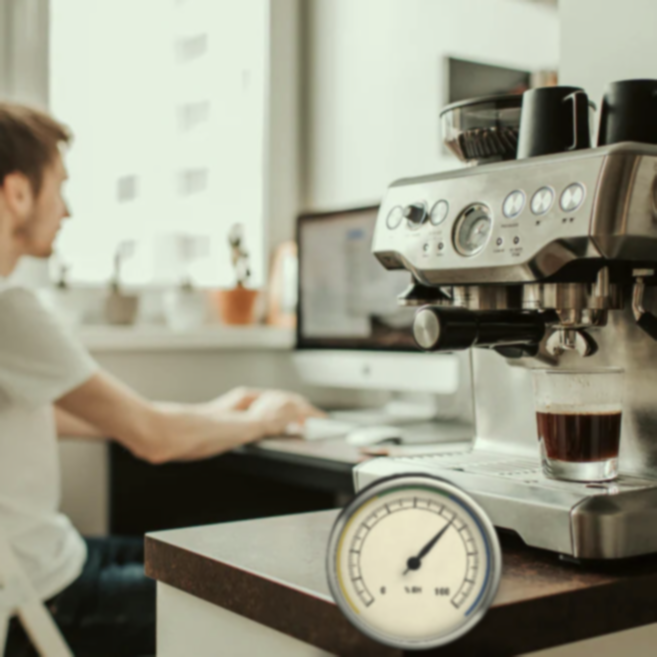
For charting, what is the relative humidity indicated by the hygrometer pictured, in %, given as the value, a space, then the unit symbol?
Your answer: 65 %
